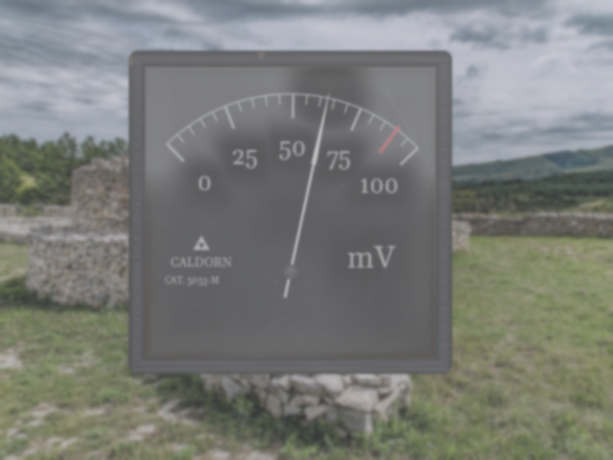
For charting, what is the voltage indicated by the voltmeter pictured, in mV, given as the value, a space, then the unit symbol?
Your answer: 62.5 mV
